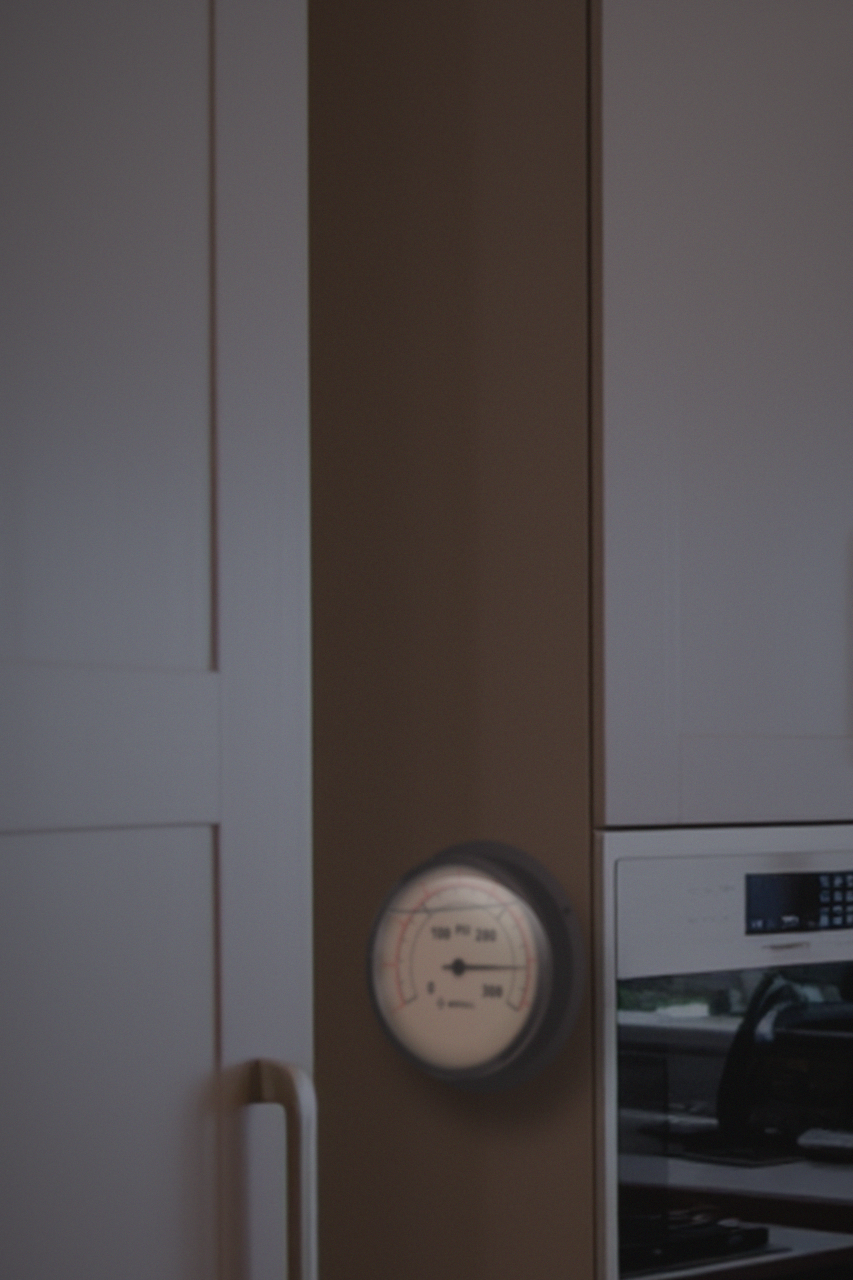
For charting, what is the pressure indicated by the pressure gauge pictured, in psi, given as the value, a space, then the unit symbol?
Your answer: 260 psi
